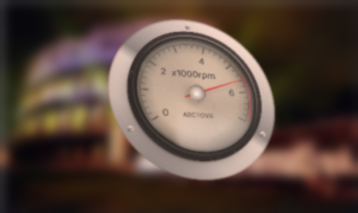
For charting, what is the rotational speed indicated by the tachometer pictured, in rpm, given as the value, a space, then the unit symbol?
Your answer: 5600 rpm
